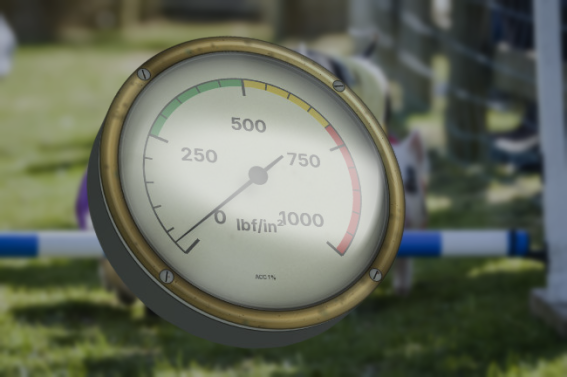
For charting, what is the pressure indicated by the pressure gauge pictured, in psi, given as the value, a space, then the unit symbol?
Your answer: 25 psi
